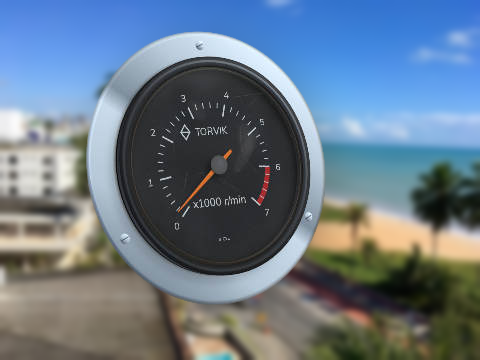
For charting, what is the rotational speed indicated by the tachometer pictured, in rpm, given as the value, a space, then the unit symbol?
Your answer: 200 rpm
